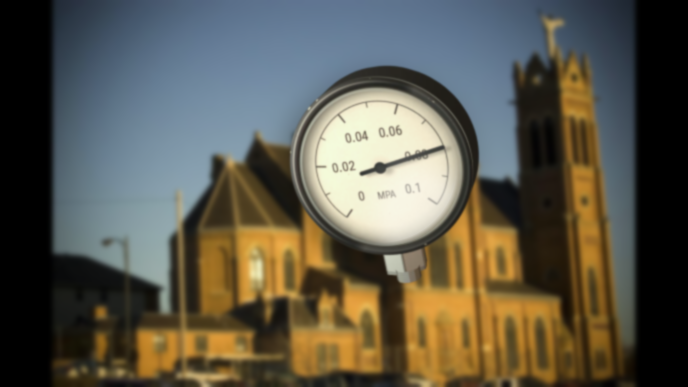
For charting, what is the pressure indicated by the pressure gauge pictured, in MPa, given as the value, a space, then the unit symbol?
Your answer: 0.08 MPa
